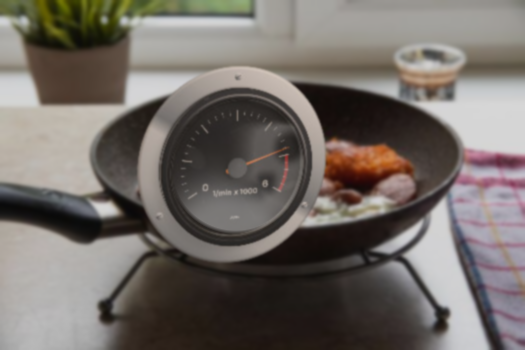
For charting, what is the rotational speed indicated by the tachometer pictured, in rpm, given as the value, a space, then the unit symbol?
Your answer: 4800 rpm
